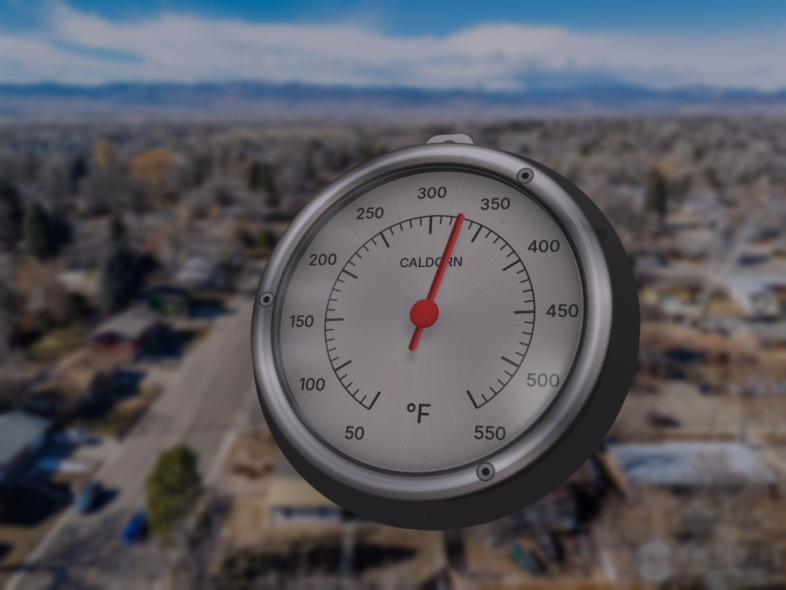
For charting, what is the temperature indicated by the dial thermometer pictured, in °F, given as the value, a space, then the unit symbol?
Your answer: 330 °F
